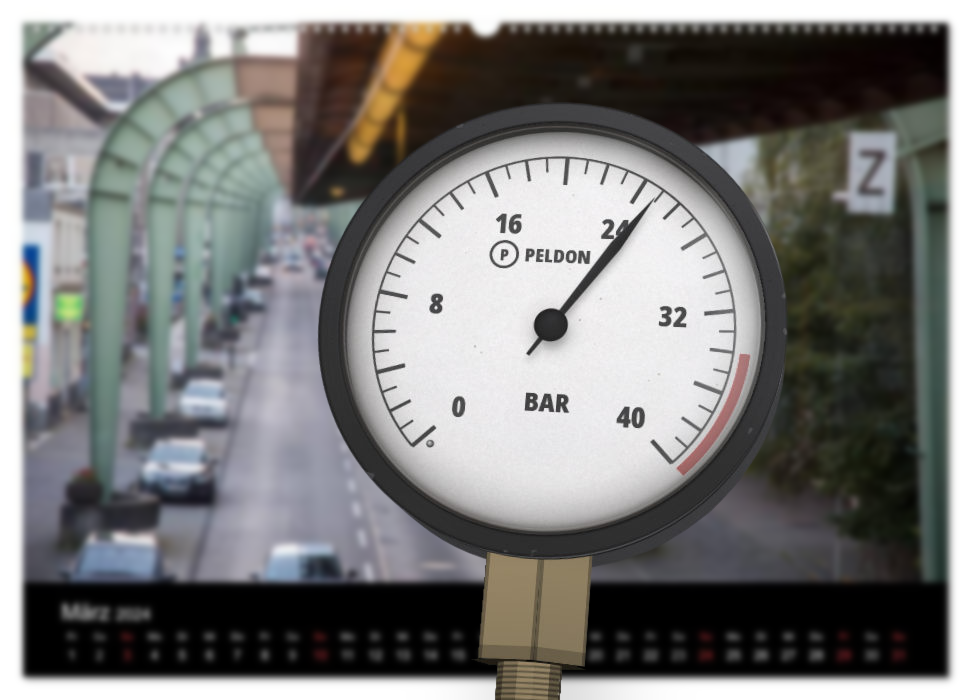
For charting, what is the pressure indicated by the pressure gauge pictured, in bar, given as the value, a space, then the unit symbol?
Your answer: 25 bar
